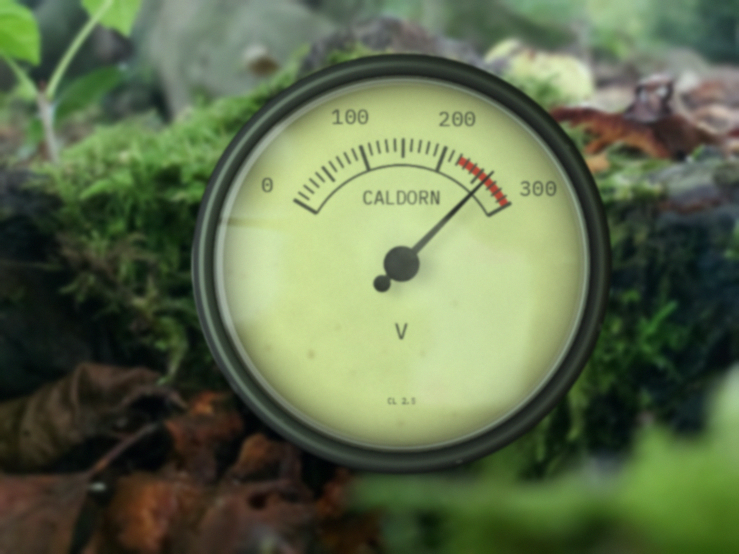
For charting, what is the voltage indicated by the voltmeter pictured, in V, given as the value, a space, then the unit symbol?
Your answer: 260 V
